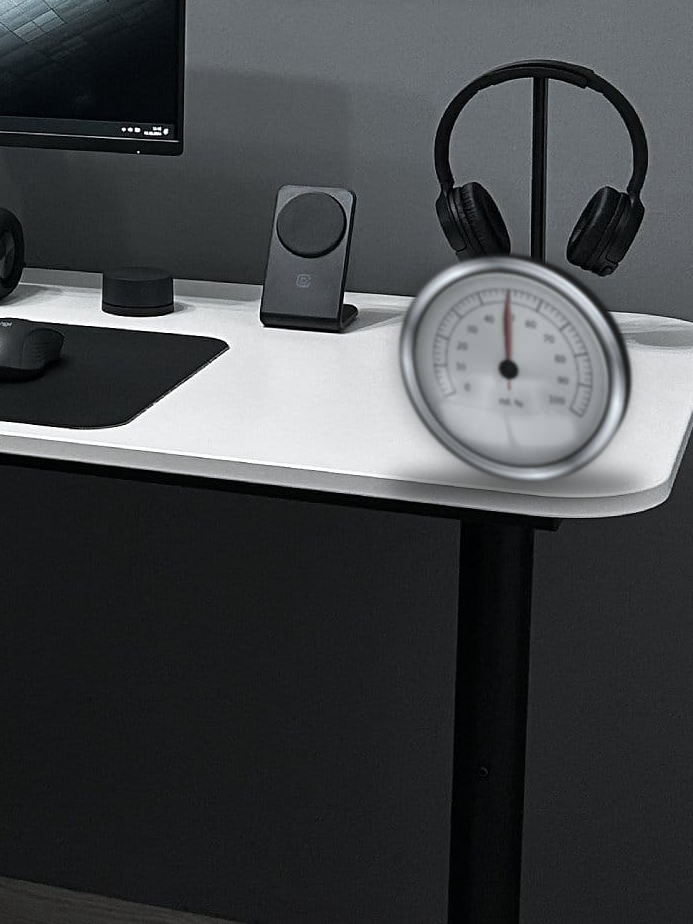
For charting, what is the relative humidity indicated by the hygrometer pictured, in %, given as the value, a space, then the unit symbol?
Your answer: 50 %
